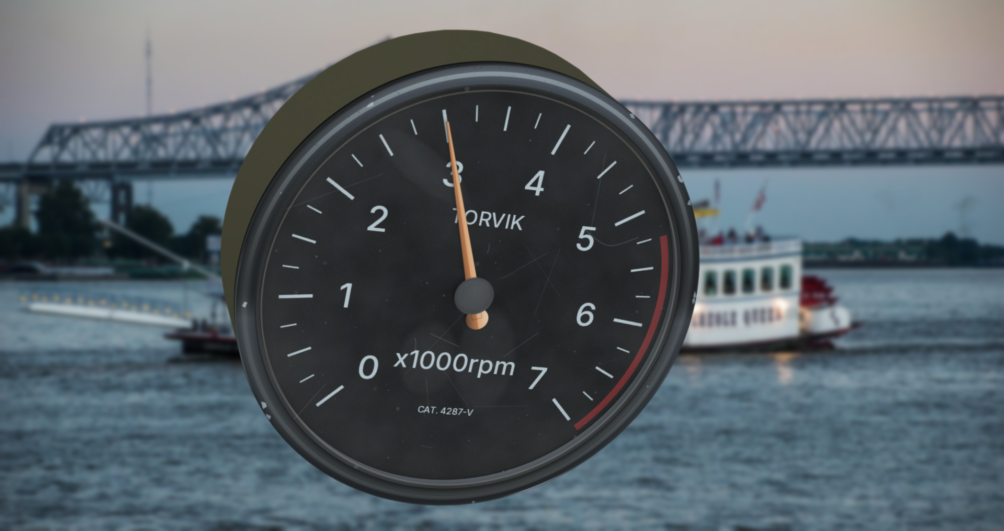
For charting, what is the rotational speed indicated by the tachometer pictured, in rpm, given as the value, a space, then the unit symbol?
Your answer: 3000 rpm
